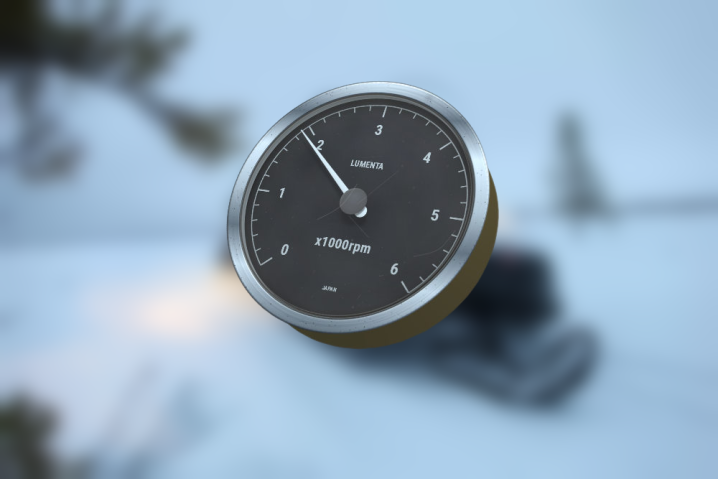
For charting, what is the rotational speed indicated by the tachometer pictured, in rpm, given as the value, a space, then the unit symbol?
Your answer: 1900 rpm
